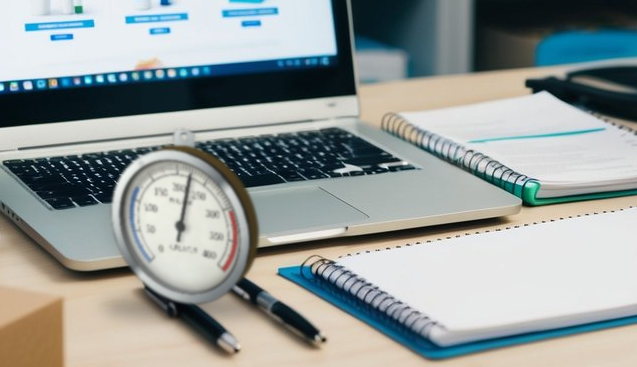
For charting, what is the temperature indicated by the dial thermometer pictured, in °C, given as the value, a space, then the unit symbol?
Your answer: 225 °C
